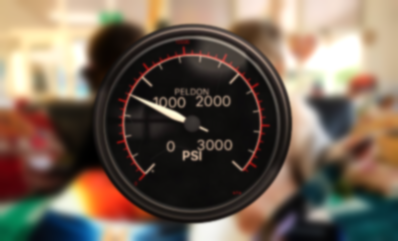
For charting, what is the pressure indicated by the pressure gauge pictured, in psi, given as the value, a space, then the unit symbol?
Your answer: 800 psi
